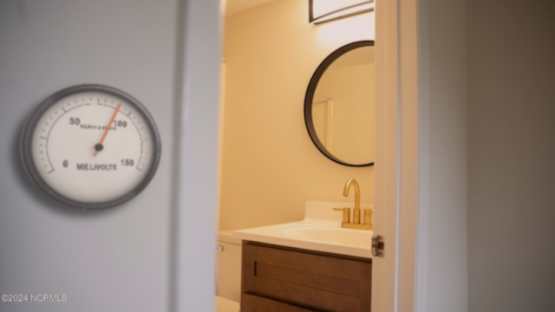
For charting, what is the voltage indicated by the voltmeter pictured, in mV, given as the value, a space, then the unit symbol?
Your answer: 90 mV
